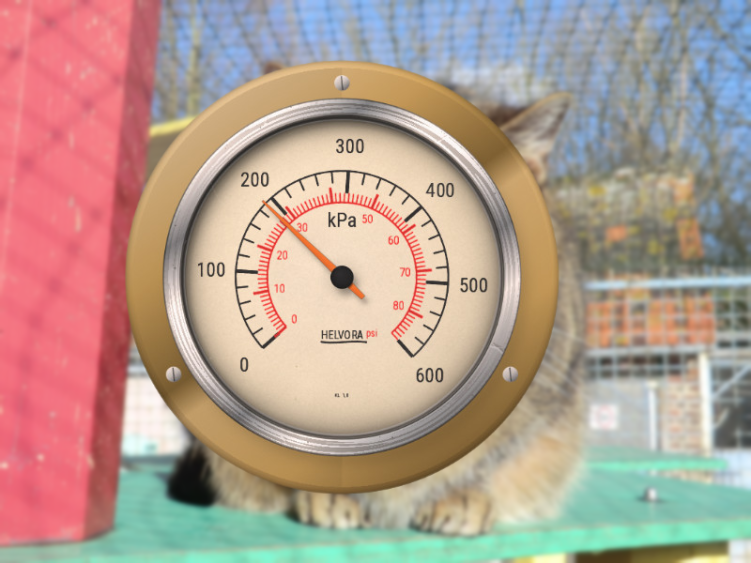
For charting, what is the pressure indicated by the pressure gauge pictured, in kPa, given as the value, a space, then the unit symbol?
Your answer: 190 kPa
